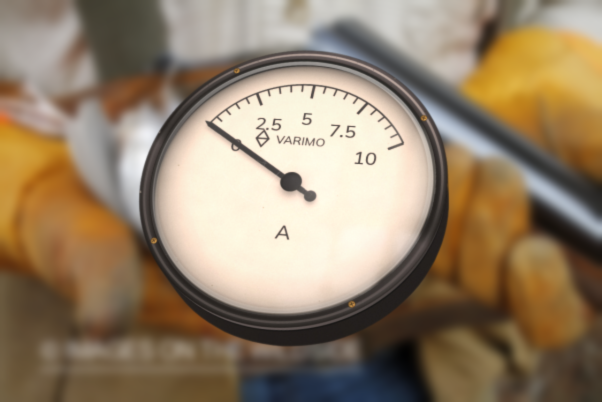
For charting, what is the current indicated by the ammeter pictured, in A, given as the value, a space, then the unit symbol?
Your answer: 0 A
